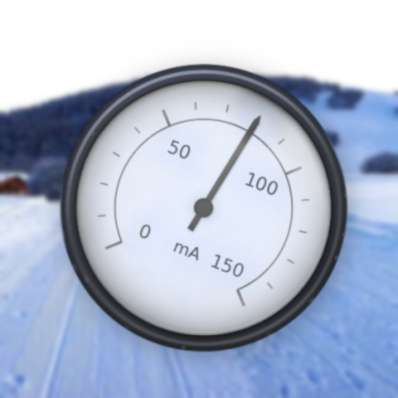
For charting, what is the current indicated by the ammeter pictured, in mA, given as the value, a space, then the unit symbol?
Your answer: 80 mA
